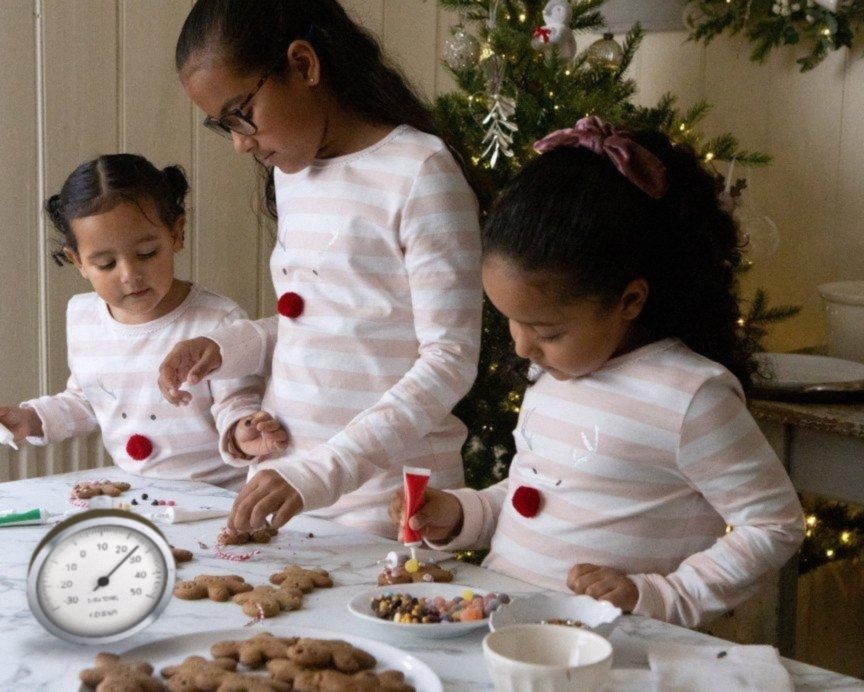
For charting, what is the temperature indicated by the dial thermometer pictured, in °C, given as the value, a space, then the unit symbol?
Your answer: 25 °C
